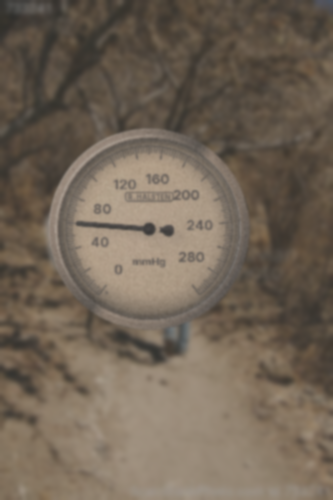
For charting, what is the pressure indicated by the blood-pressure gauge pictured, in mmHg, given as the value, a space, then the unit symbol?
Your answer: 60 mmHg
